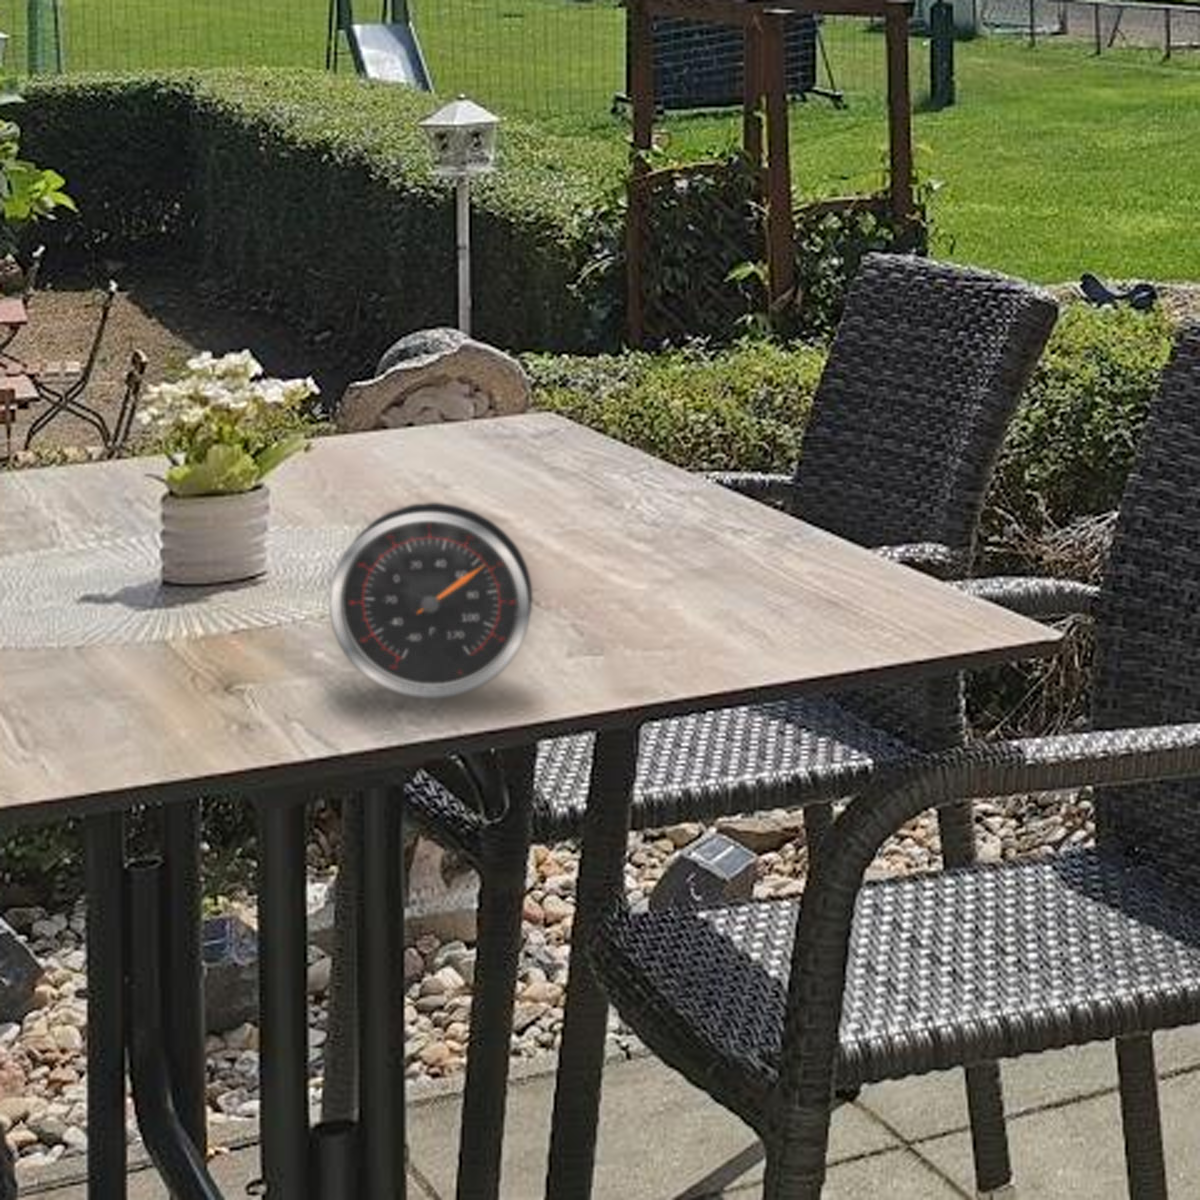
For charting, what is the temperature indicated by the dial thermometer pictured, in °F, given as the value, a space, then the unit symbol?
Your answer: 64 °F
